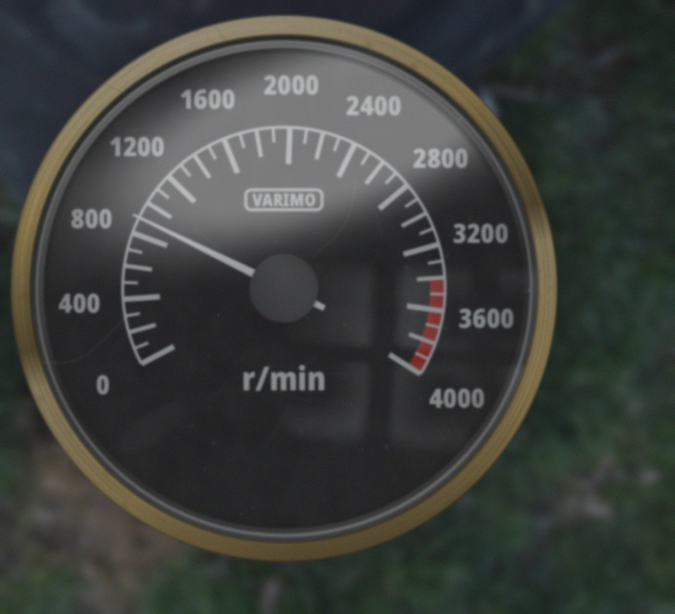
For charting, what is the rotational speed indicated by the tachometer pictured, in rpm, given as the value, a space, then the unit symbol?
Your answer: 900 rpm
